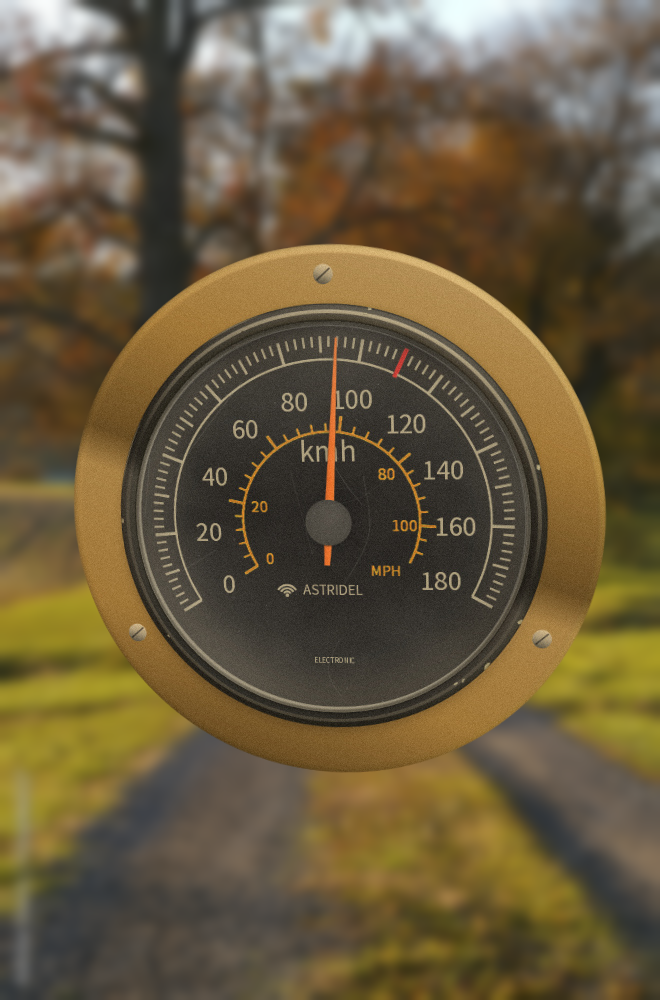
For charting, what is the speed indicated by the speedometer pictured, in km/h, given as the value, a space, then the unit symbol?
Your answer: 94 km/h
